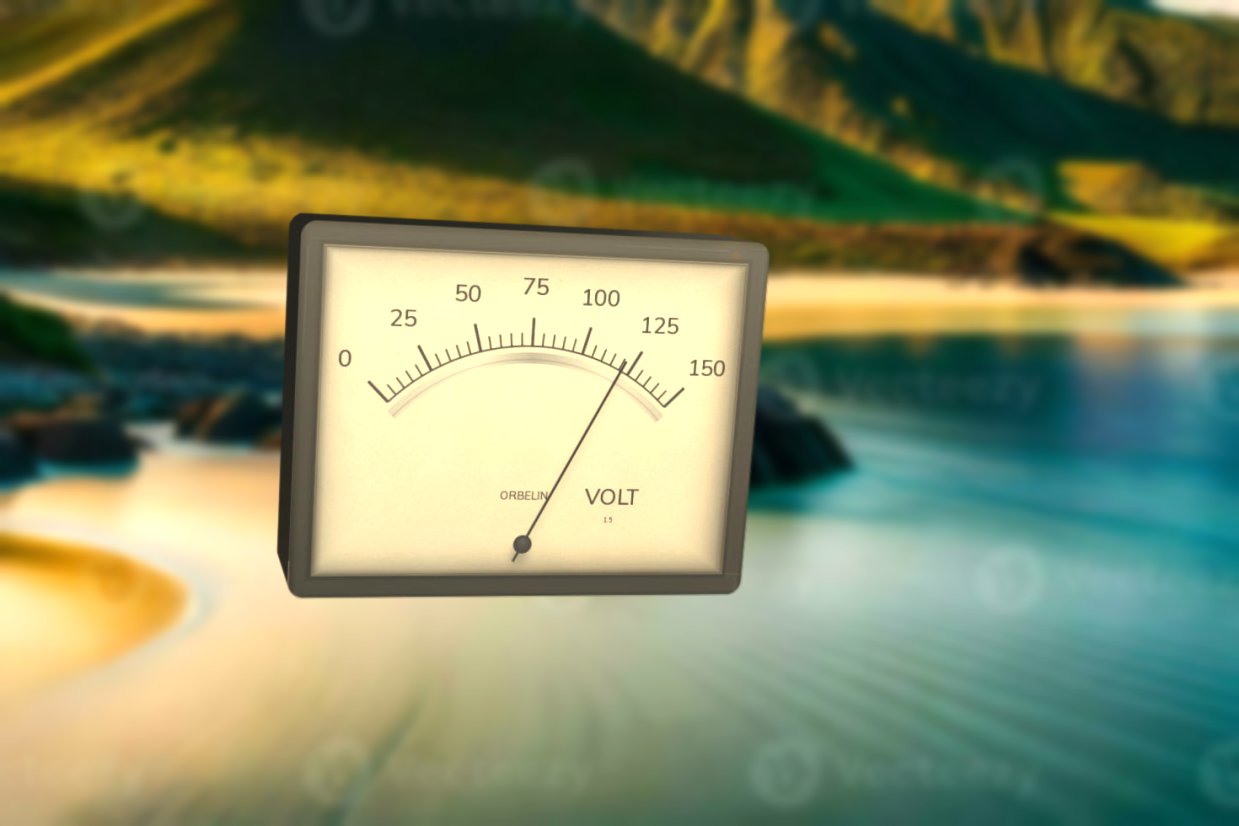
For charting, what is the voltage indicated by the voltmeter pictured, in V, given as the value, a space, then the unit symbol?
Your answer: 120 V
